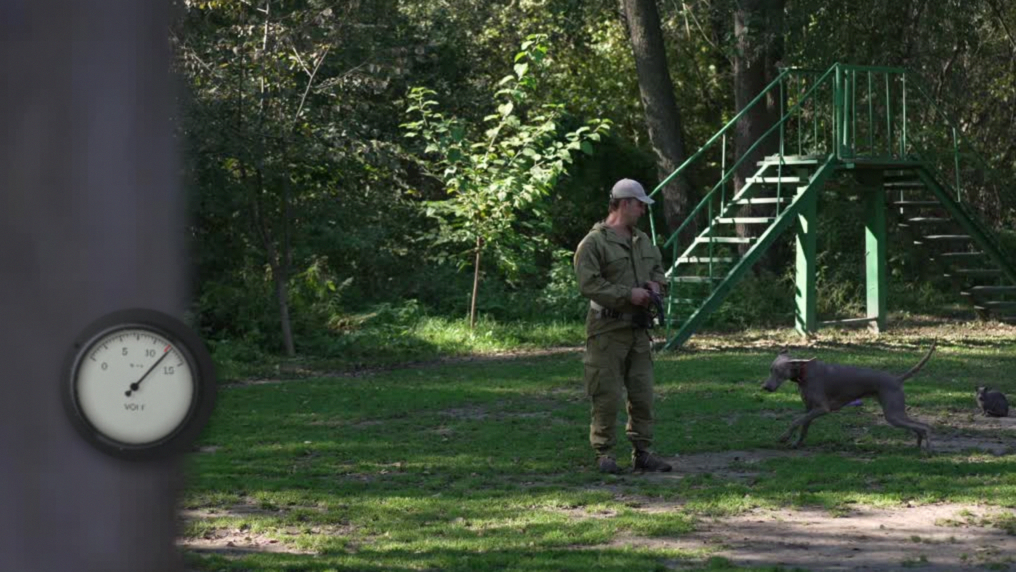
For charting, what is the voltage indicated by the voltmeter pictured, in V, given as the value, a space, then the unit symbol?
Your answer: 12.5 V
